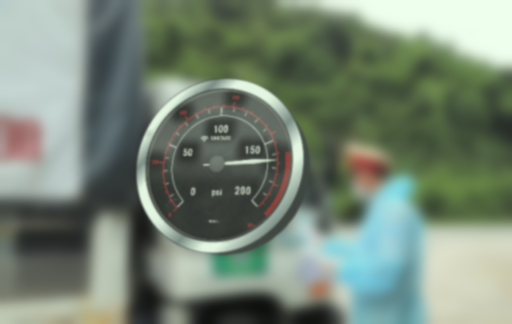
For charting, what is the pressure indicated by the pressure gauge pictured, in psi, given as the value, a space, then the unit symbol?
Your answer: 165 psi
